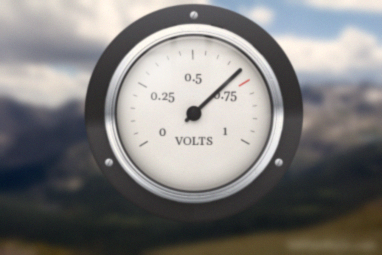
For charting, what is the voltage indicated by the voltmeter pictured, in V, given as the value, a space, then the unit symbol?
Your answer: 0.7 V
